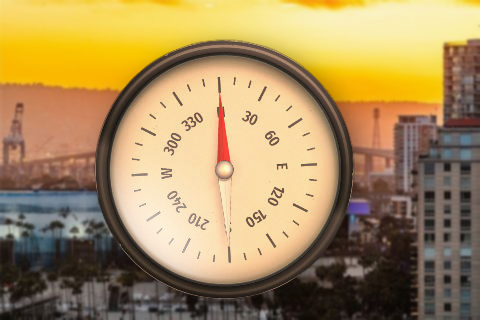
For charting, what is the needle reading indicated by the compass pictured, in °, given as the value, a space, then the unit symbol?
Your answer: 0 °
